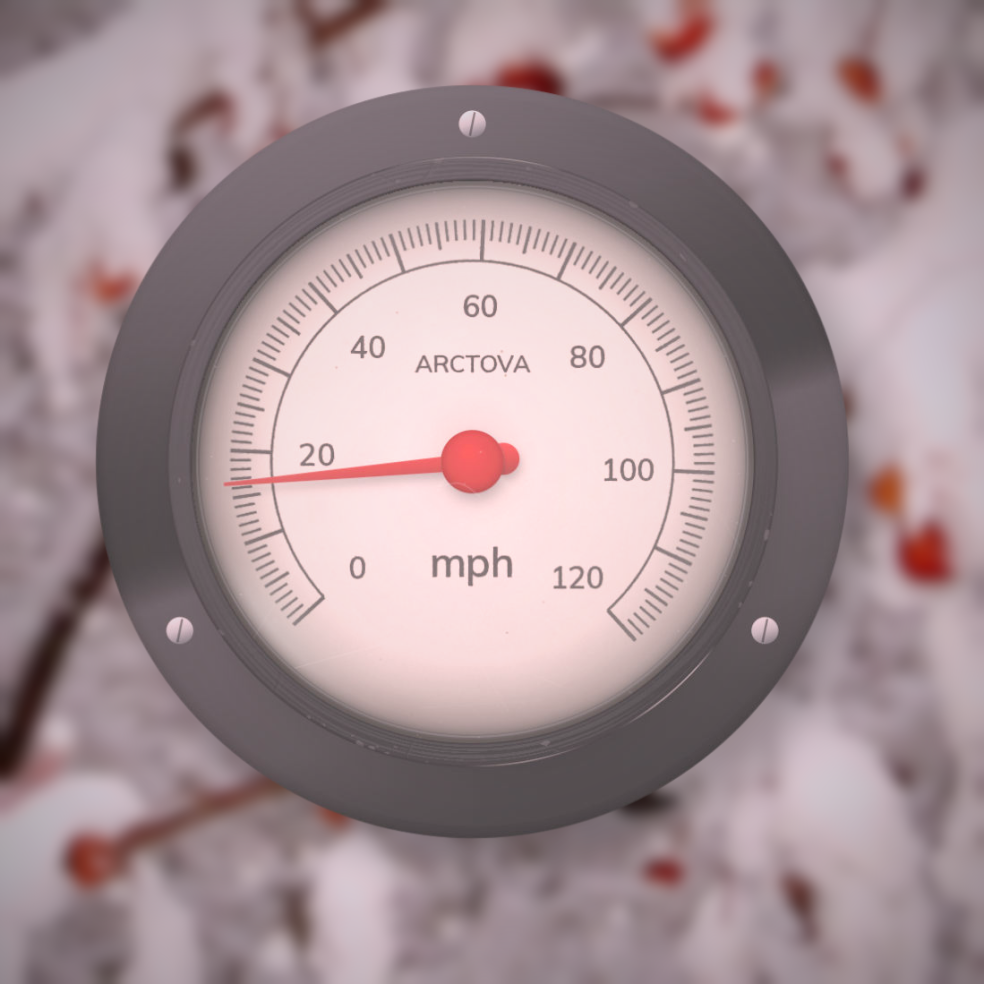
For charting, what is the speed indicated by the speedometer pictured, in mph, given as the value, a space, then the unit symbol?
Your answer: 16.5 mph
